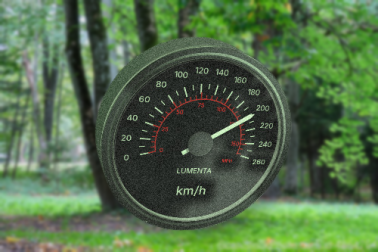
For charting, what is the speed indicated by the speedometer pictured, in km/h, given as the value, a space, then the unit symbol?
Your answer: 200 km/h
